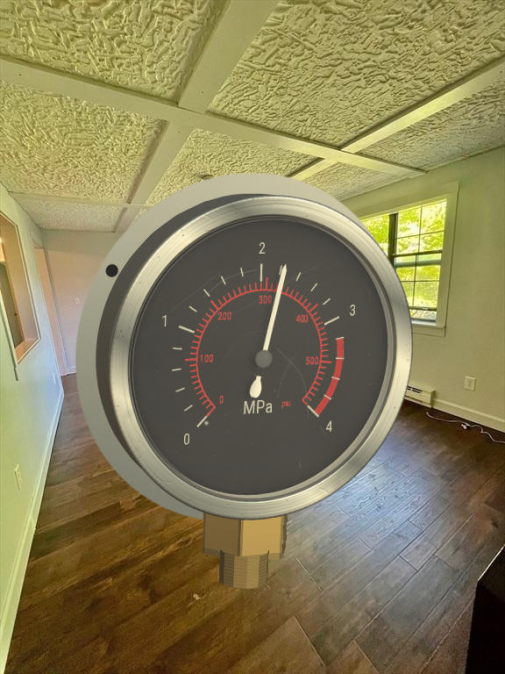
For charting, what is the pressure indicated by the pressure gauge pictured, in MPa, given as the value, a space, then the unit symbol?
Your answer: 2.2 MPa
